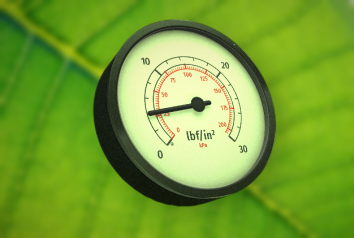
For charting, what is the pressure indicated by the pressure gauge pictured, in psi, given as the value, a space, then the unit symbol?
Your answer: 4 psi
